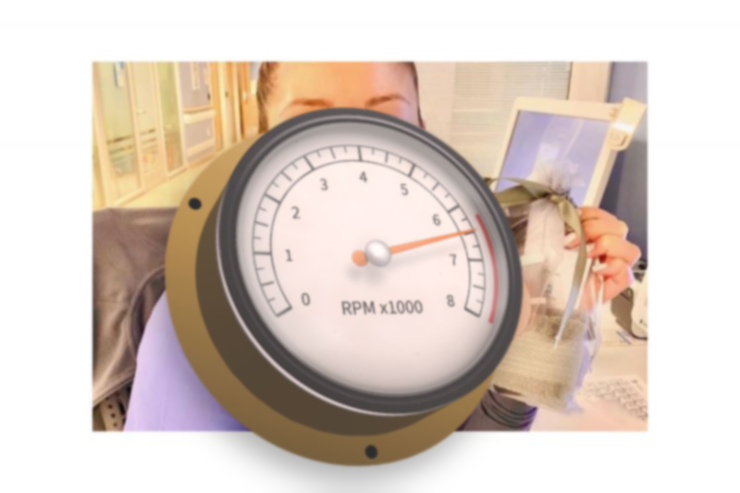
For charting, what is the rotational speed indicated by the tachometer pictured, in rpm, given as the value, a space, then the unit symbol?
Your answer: 6500 rpm
